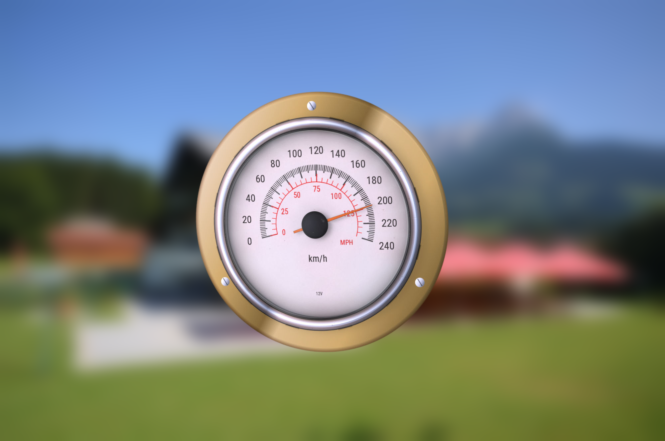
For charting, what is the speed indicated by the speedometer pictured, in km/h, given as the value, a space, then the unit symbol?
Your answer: 200 km/h
